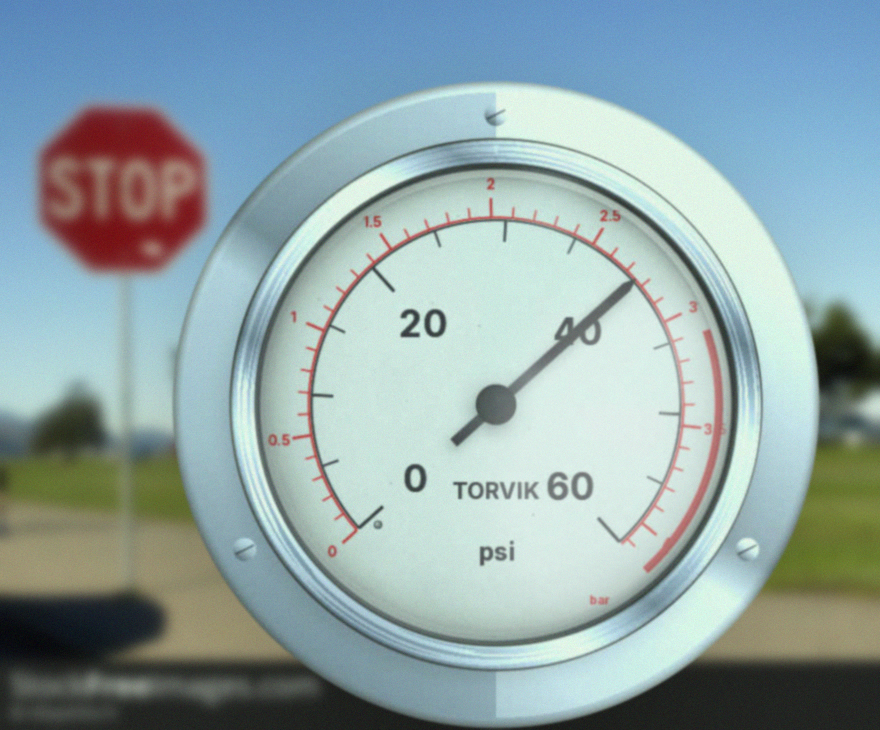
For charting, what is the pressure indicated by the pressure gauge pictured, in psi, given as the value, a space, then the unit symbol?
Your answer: 40 psi
